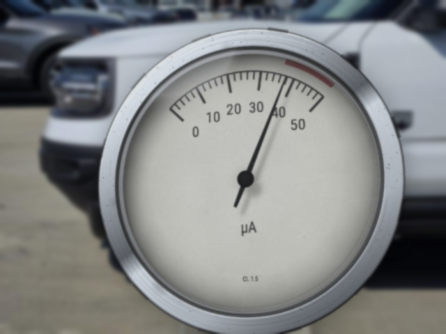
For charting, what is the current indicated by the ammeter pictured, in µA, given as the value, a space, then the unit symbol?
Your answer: 38 µA
